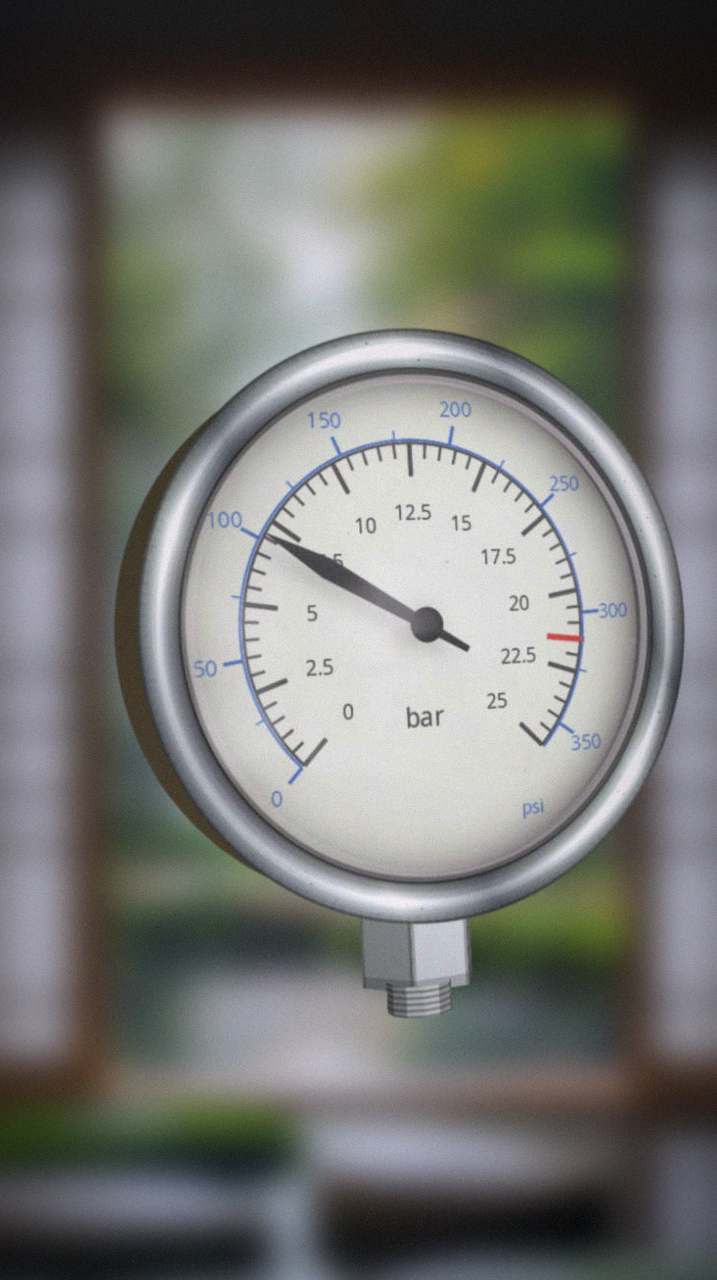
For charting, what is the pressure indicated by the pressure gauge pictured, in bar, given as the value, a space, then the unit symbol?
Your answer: 7 bar
